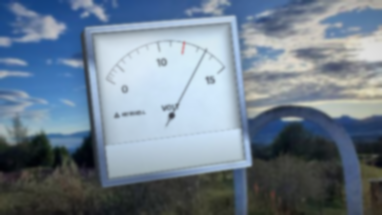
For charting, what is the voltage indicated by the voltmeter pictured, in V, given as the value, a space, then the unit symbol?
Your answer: 13.5 V
